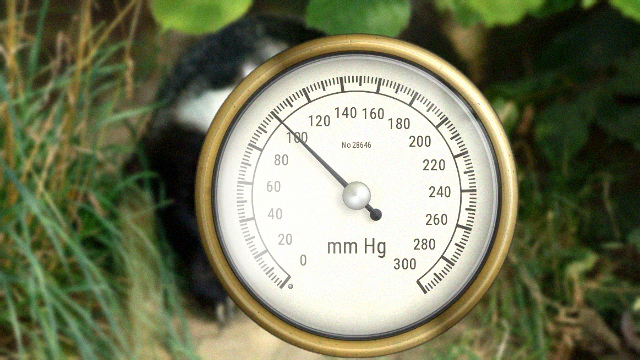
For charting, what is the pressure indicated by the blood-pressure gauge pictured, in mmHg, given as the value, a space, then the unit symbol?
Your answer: 100 mmHg
